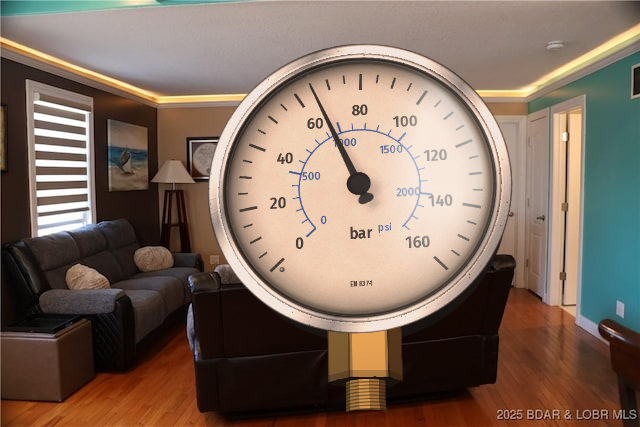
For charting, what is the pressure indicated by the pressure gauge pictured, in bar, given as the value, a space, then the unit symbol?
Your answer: 65 bar
